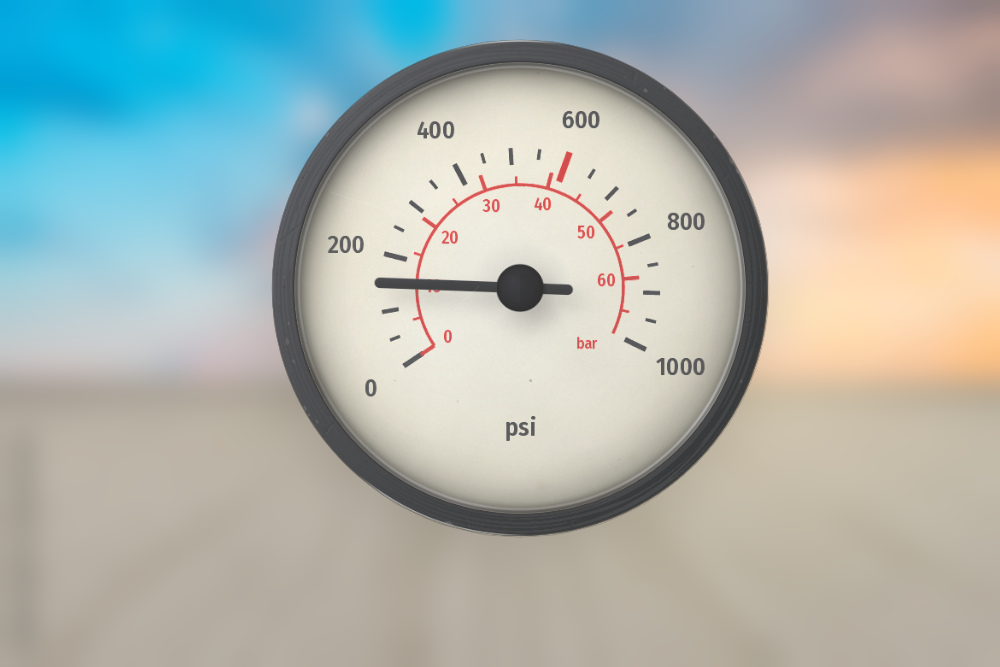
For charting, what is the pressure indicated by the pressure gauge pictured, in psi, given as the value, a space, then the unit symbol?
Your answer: 150 psi
